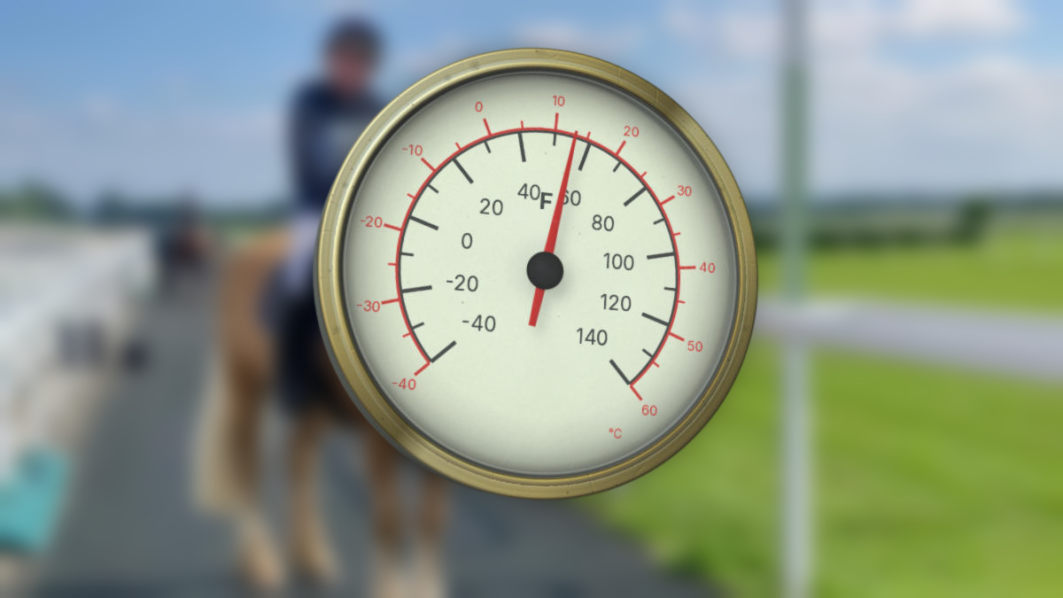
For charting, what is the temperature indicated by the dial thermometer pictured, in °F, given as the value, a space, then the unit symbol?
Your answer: 55 °F
